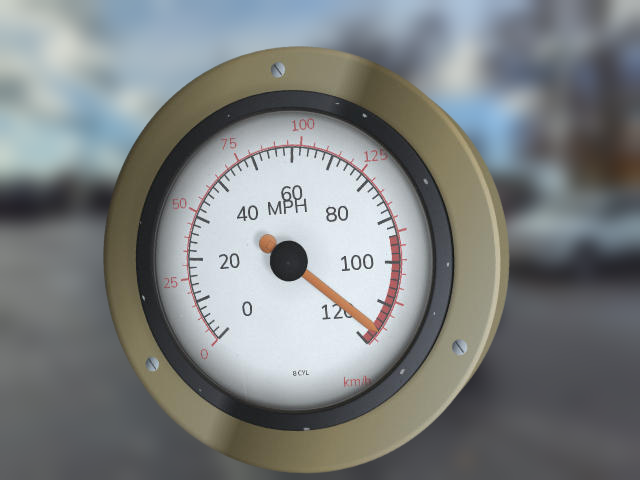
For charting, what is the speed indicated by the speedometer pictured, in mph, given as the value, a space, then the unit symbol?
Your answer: 116 mph
